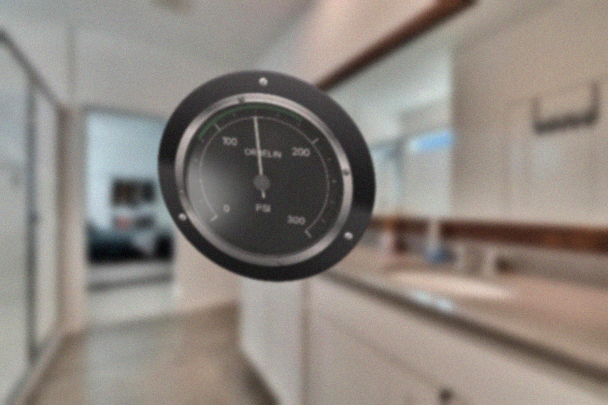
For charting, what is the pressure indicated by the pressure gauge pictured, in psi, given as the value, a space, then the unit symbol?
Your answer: 140 psi
